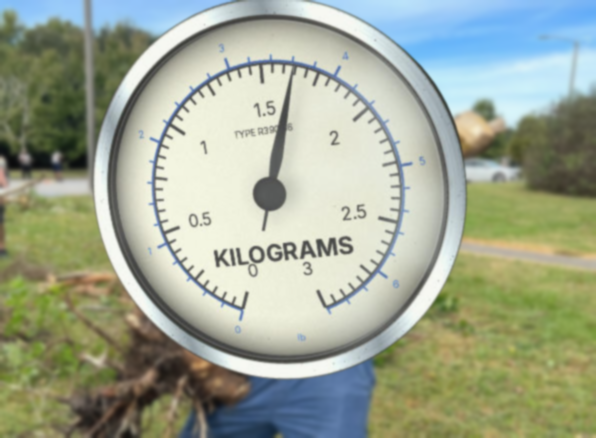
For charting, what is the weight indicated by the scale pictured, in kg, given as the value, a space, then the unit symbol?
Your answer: 1.65 kg
